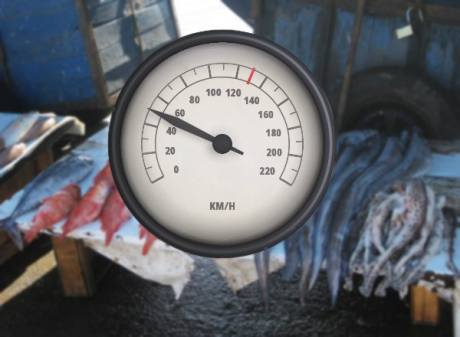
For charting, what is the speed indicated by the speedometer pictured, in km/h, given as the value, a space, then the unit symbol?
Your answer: 50 km/h
